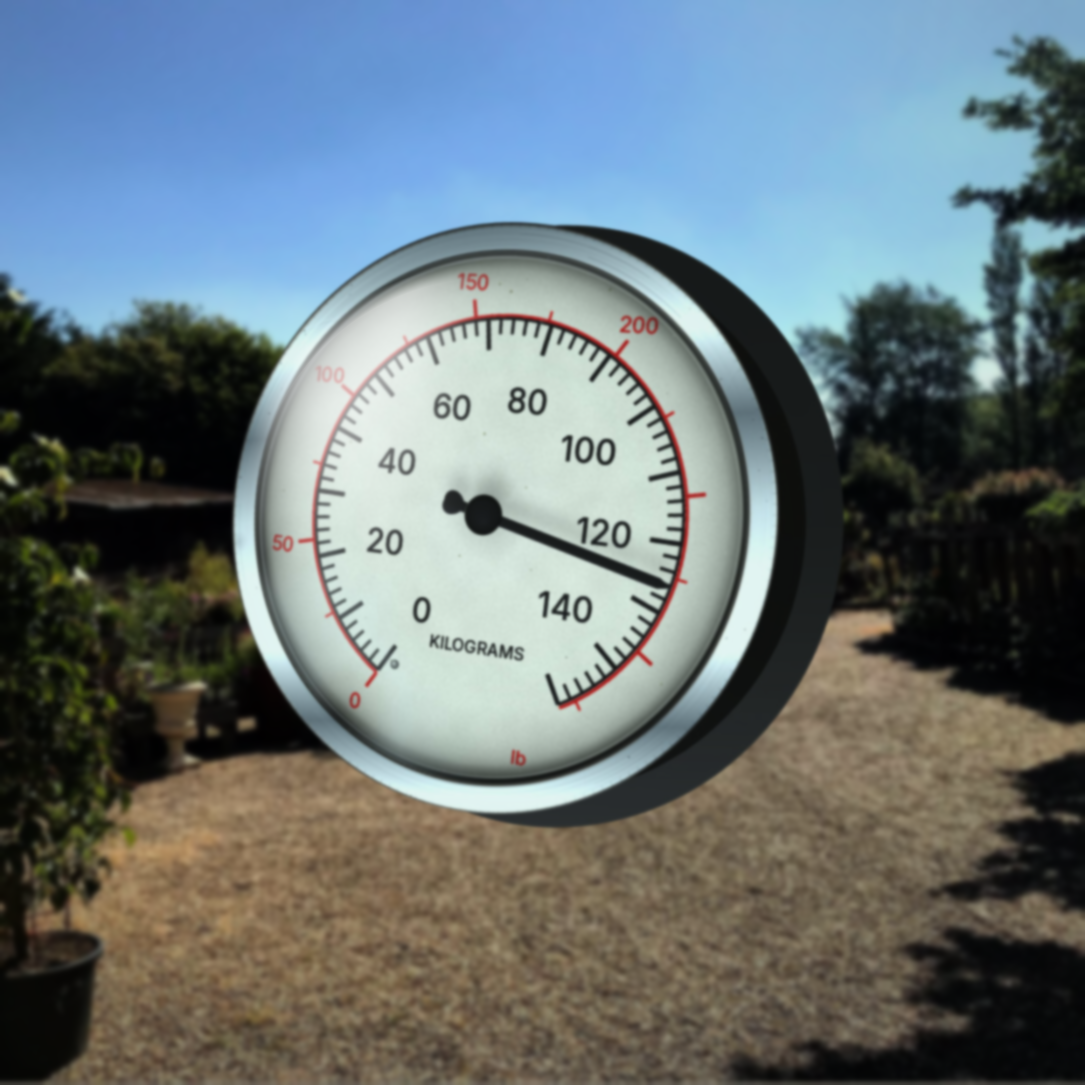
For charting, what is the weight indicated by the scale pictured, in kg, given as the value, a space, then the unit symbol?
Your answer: 126 kg
